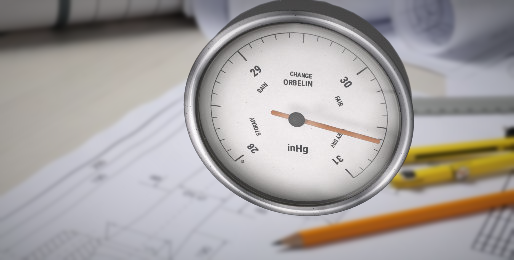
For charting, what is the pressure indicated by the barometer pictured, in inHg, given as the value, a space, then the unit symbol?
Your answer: 30.6 inHg
